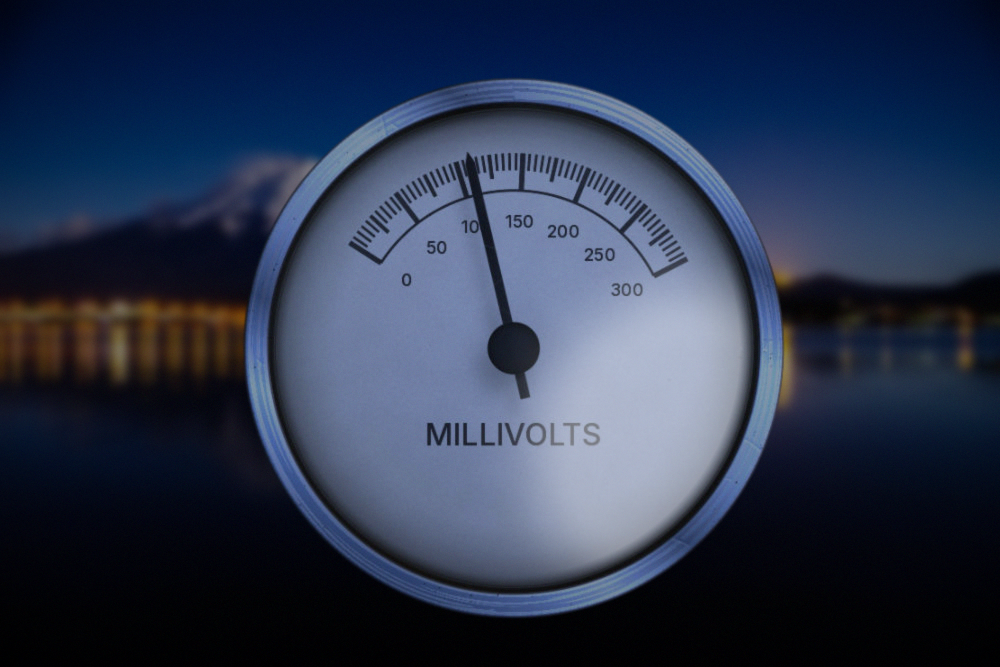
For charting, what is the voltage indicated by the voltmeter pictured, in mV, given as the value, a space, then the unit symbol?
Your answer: 110 mV
